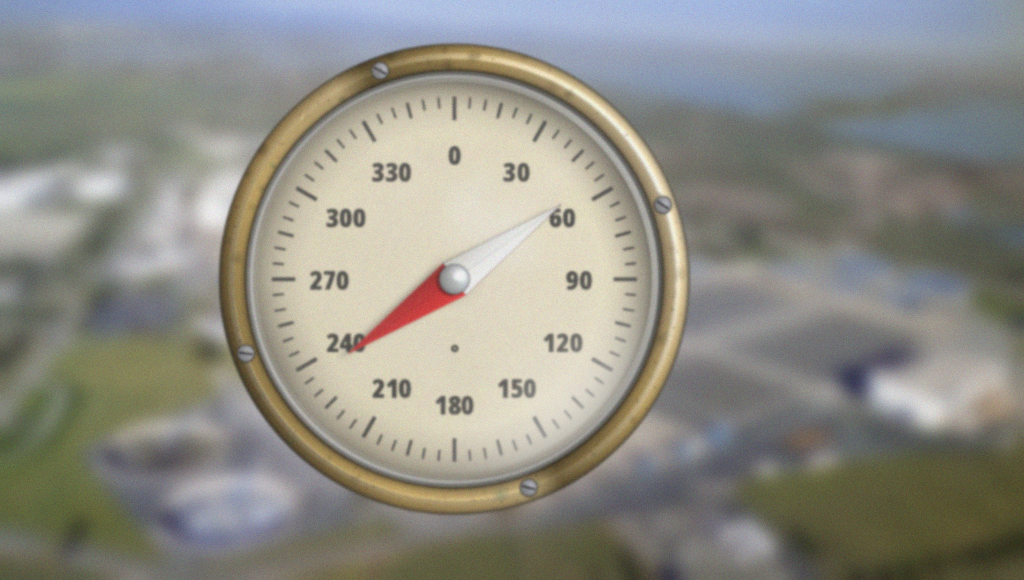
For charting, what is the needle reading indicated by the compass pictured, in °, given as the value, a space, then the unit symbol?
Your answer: 235 °
